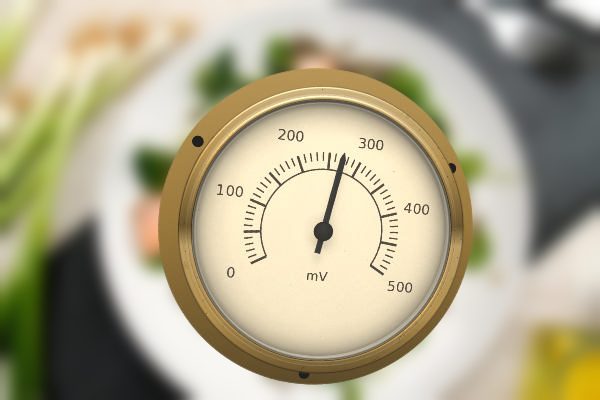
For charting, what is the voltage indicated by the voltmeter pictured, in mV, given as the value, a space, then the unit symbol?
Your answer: 270 mV
